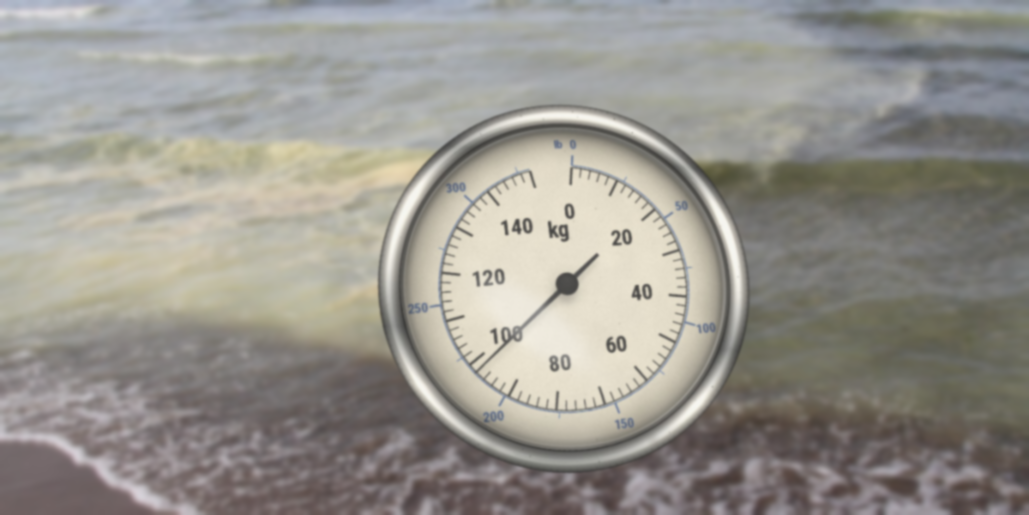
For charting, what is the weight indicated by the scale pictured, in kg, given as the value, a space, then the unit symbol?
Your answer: 98 kg
